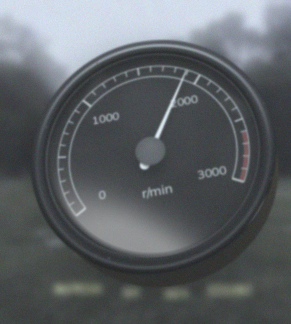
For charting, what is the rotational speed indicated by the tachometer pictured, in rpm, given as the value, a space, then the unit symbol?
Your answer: 1900 rpm
